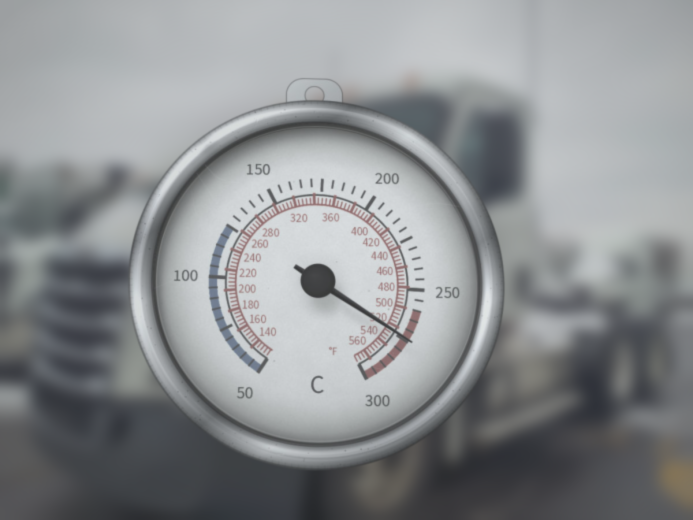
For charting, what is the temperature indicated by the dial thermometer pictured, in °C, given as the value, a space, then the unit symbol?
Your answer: 275 °C
